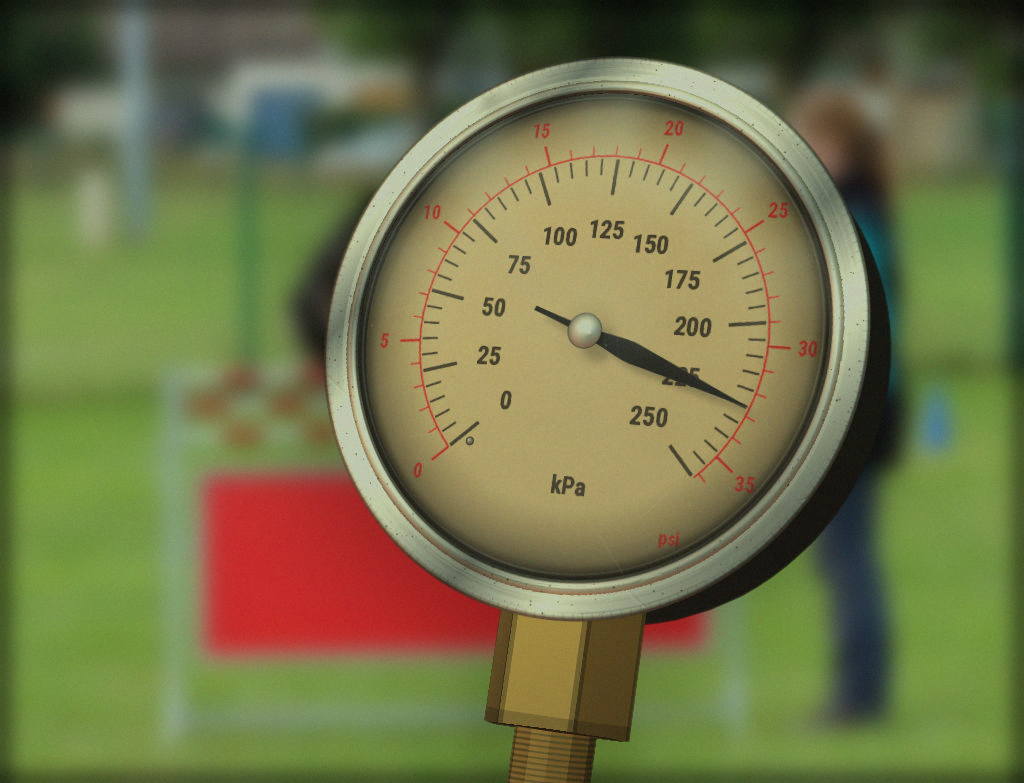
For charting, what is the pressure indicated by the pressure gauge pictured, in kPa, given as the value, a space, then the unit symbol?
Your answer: 225 kPa
